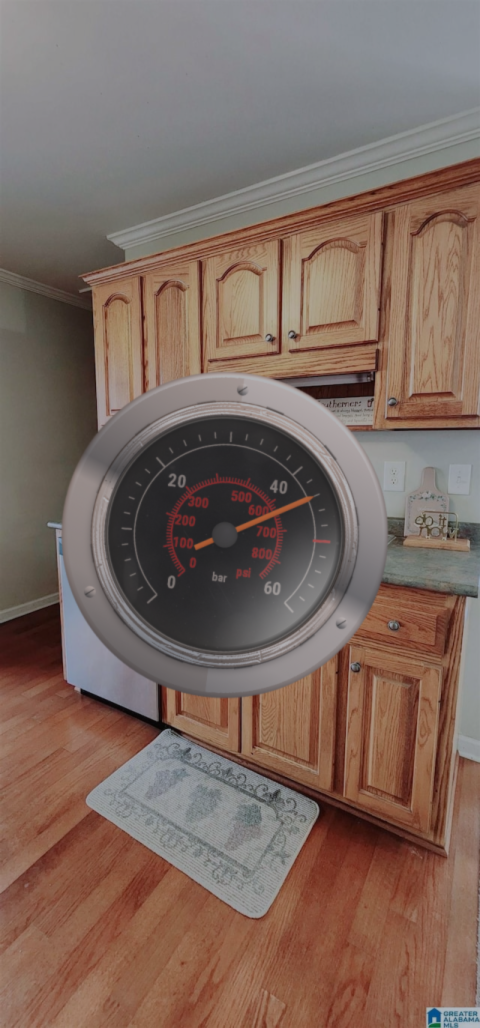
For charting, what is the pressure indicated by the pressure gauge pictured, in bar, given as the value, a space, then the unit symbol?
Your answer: 44 bar
